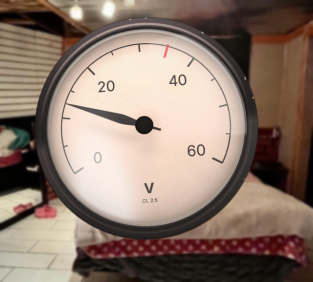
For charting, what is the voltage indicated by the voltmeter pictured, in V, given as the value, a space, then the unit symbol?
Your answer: 12.5 V
